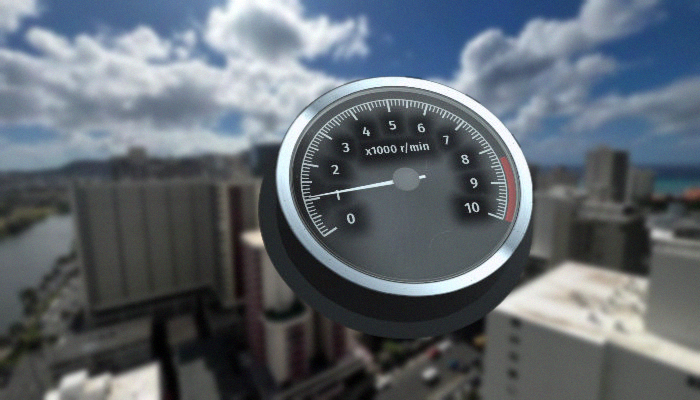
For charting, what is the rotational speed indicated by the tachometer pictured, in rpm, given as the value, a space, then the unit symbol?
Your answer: 1000 rpm
